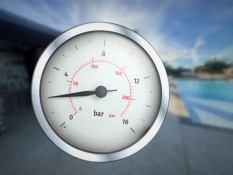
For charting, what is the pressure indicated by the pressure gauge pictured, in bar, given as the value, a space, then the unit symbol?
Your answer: 2 bar
